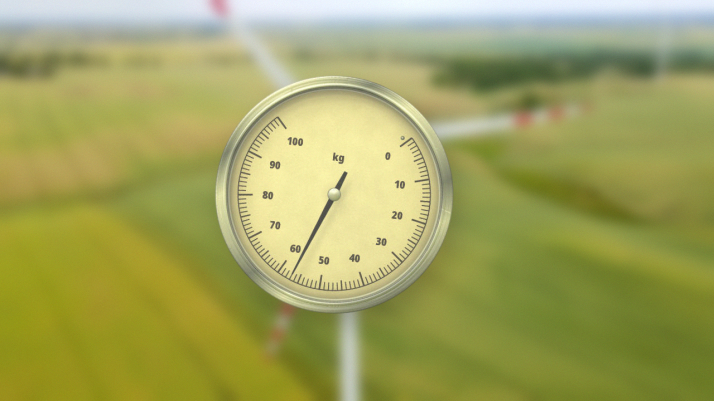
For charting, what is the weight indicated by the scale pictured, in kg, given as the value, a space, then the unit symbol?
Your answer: 57 kg
